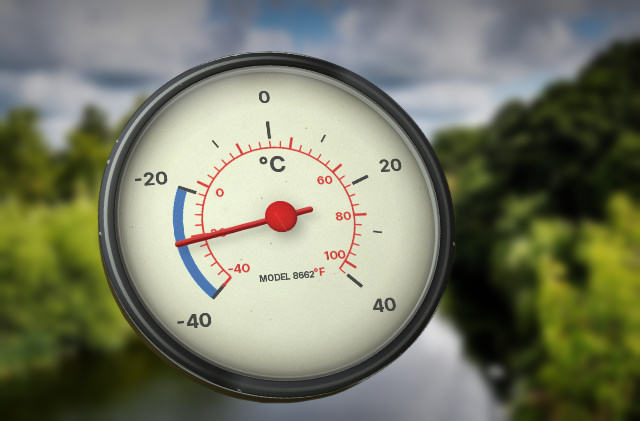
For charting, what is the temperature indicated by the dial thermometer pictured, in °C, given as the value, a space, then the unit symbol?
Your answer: -30 °C
